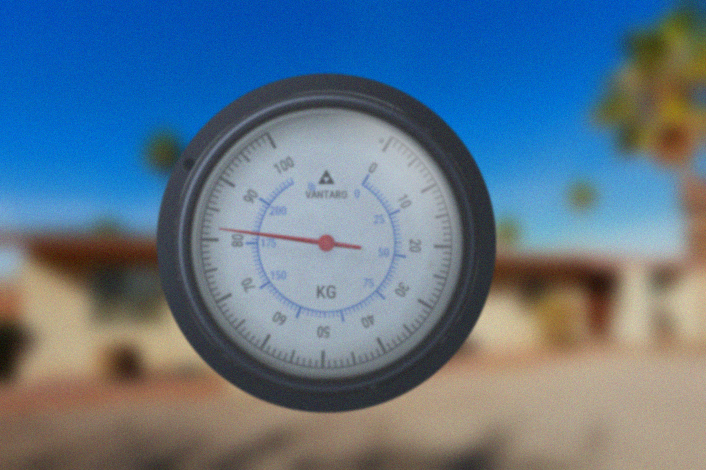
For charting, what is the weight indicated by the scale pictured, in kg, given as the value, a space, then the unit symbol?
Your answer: 82 kg
